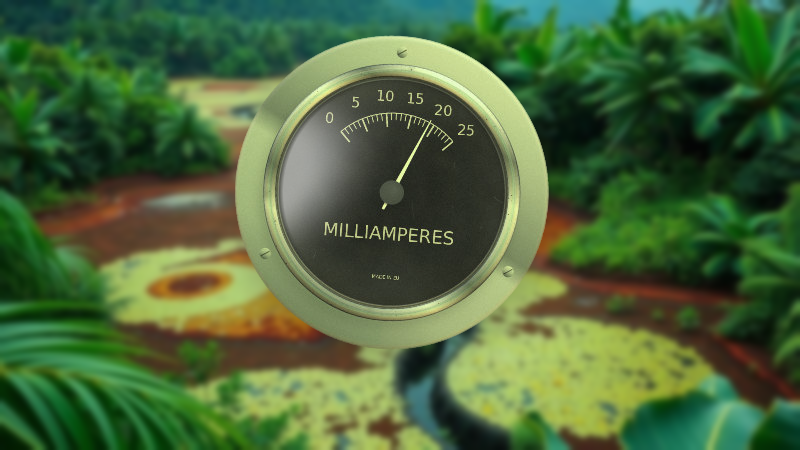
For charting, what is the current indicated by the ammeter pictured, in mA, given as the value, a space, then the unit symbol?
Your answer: 19 mA
